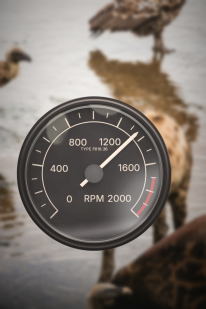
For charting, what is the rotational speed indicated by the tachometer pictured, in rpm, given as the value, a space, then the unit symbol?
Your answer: 1350 rpm
